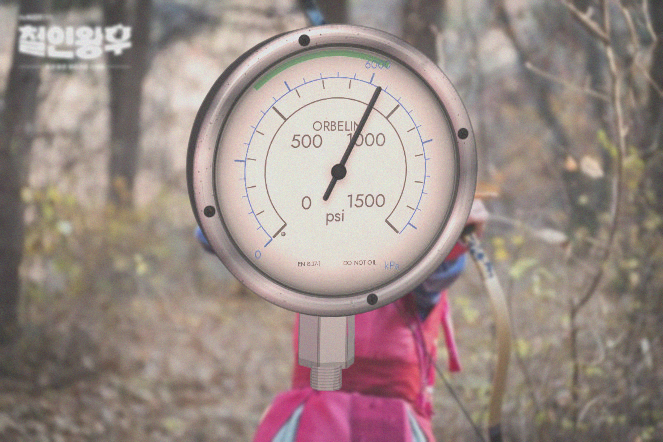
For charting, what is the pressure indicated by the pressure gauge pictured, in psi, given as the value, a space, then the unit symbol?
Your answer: 900 psi
